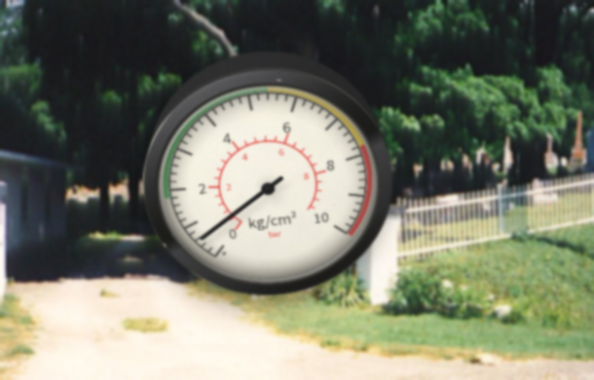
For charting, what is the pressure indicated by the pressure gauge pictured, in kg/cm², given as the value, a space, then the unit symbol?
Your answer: 0.6 kg/cm²
